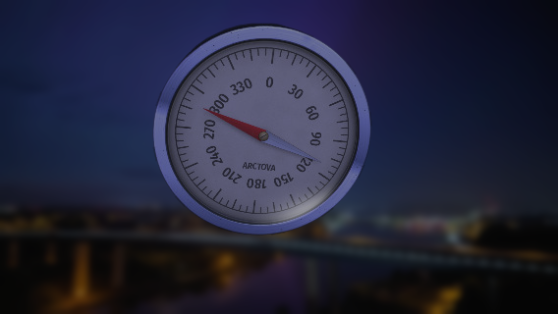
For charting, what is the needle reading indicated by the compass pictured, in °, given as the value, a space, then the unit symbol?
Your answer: 290 °
